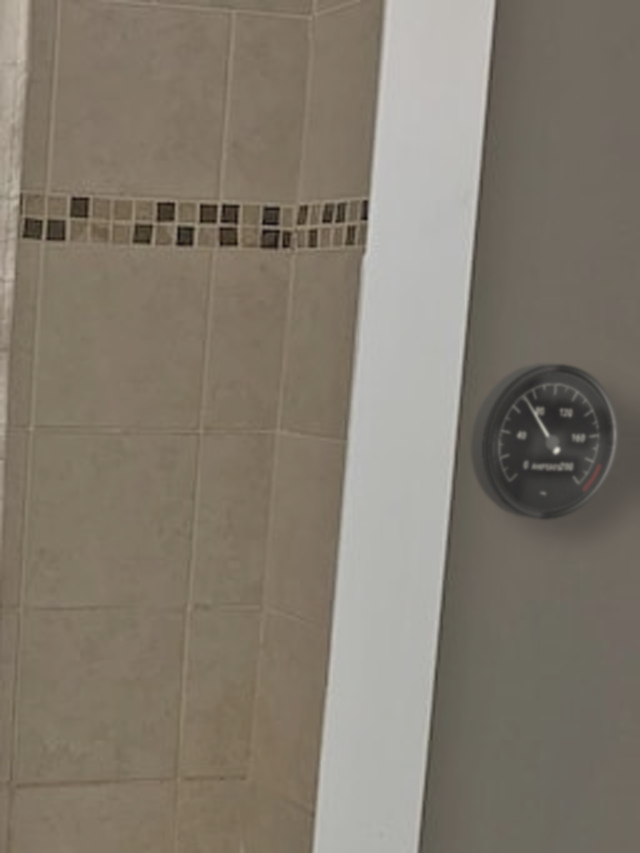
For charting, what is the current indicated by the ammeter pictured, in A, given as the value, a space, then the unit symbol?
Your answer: 70 A
